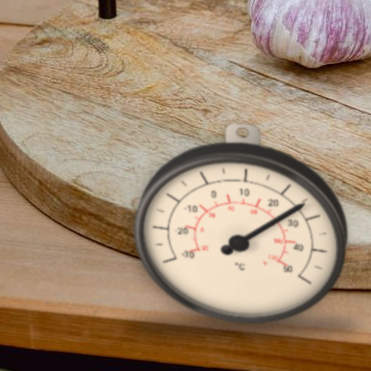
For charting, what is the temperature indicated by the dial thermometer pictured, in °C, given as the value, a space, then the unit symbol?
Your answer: 25 °C
